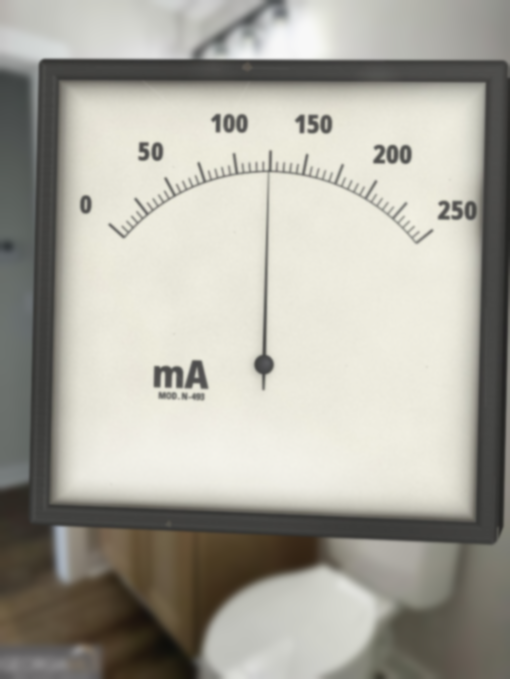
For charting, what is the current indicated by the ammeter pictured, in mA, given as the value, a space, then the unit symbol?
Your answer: 125 mA
